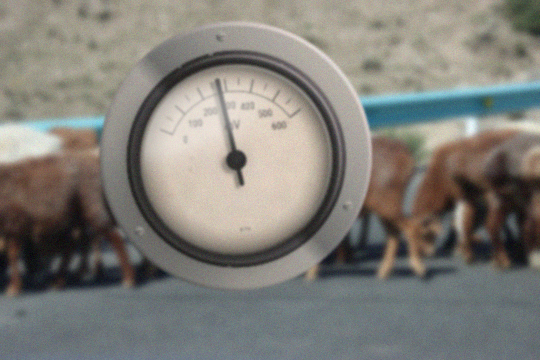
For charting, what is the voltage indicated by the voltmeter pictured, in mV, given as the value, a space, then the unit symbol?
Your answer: 275 mV
